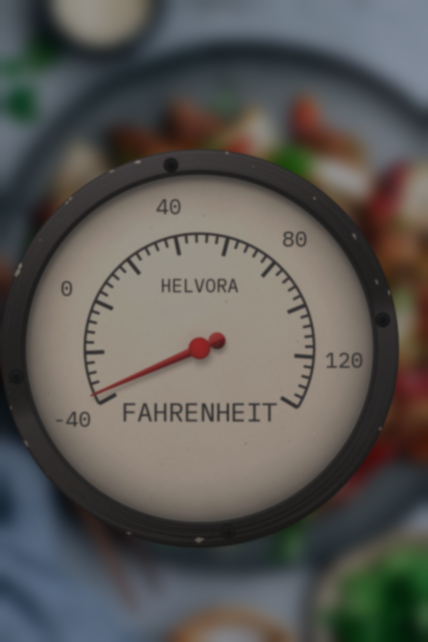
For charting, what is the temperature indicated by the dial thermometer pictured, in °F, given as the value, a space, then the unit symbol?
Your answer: -36 °F
